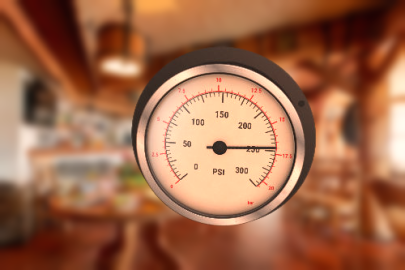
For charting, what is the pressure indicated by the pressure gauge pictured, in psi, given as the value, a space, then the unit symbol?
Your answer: 245 psi
